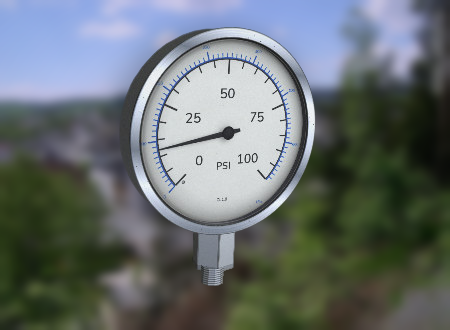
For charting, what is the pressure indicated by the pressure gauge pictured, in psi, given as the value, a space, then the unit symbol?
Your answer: 12.5 psi
